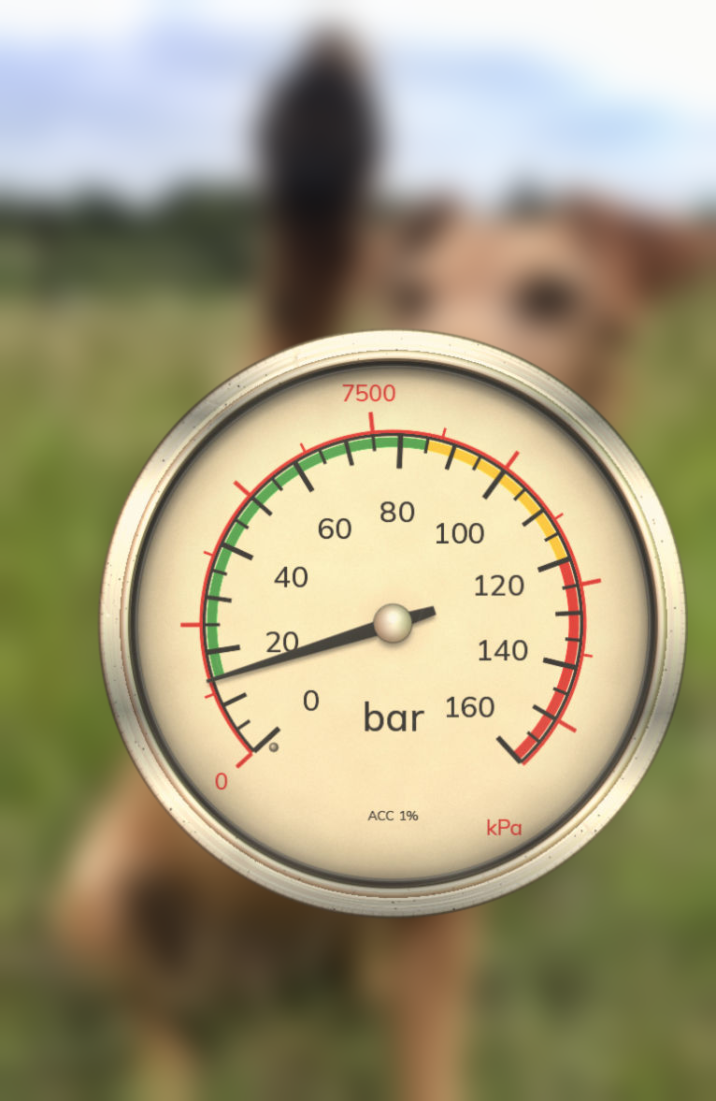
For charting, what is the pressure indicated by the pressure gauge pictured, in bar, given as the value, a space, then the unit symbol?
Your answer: 15 bar
